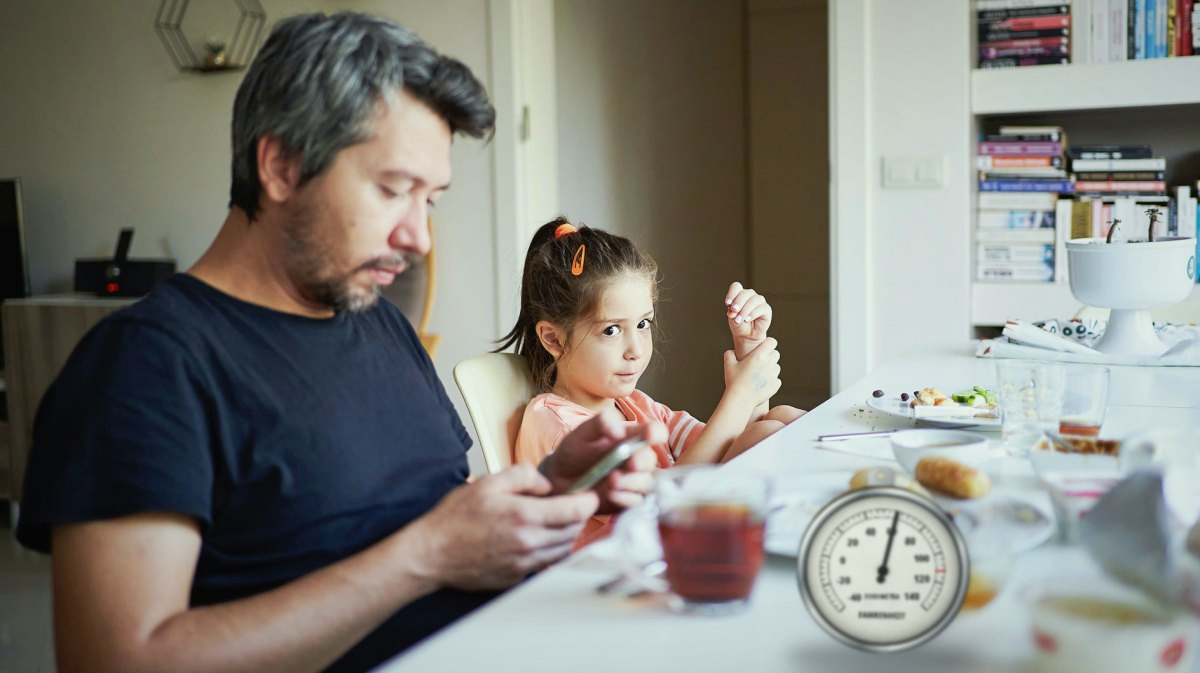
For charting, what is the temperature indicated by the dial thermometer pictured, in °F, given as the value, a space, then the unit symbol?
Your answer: 60 °F
